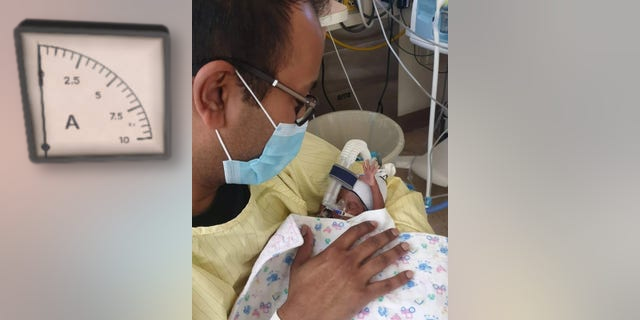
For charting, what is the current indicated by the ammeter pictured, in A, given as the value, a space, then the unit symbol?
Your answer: 0 A
